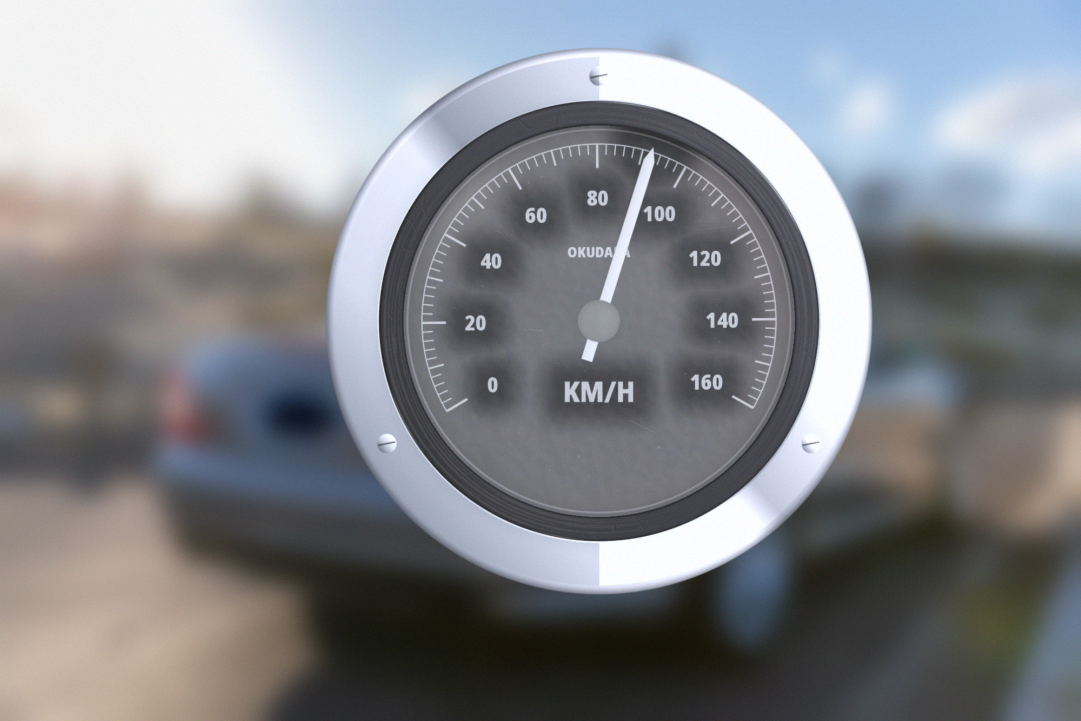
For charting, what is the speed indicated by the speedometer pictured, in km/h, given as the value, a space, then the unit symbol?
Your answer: 92 km/h
